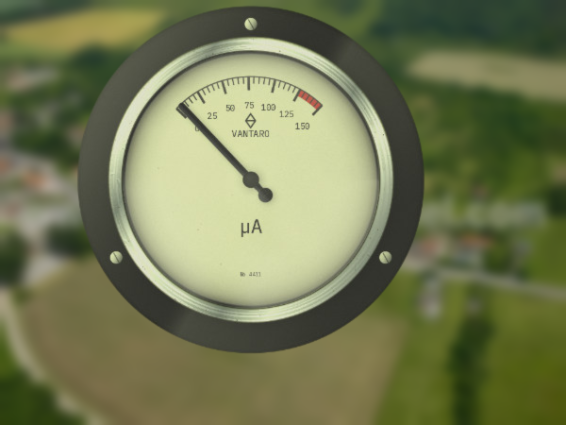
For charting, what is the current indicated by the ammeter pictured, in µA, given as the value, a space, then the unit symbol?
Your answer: 5 µA
